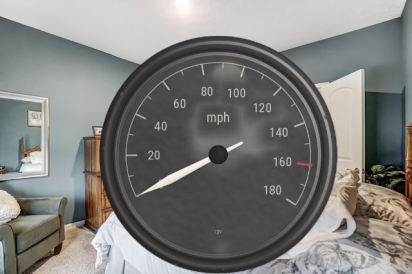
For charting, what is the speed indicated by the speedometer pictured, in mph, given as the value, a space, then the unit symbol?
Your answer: 0 mph
